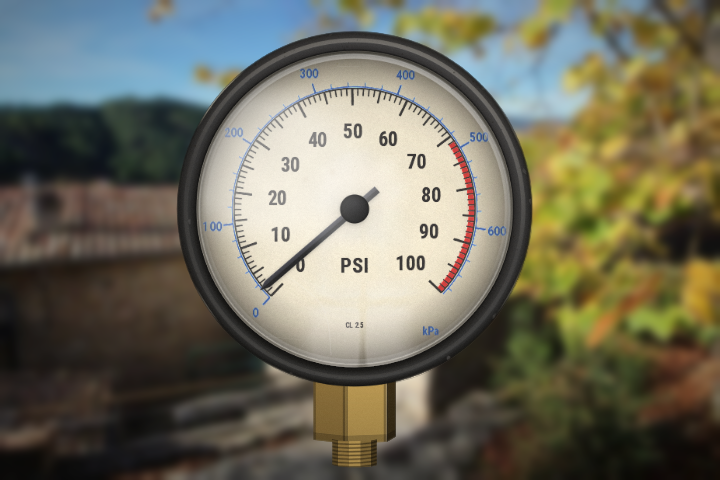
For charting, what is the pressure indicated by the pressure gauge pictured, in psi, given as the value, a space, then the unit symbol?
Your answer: 2 psi
